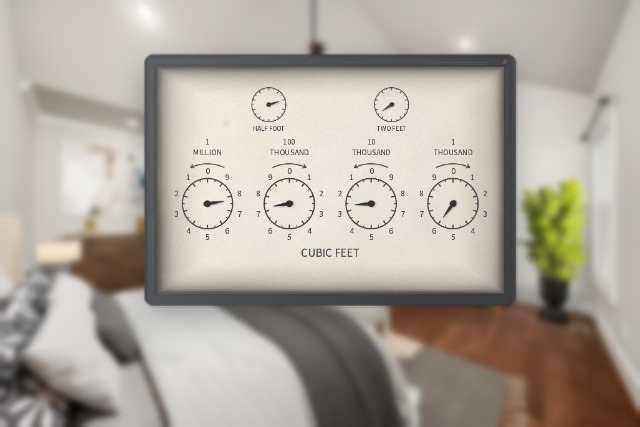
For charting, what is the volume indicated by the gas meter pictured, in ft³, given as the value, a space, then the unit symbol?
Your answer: 772600 ft³
